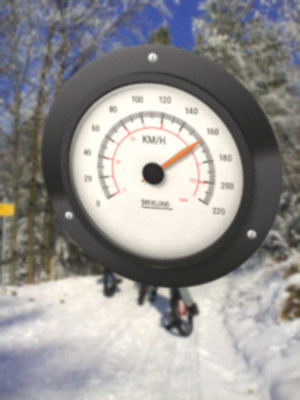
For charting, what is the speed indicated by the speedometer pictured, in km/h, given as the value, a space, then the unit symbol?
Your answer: 160 km/h
